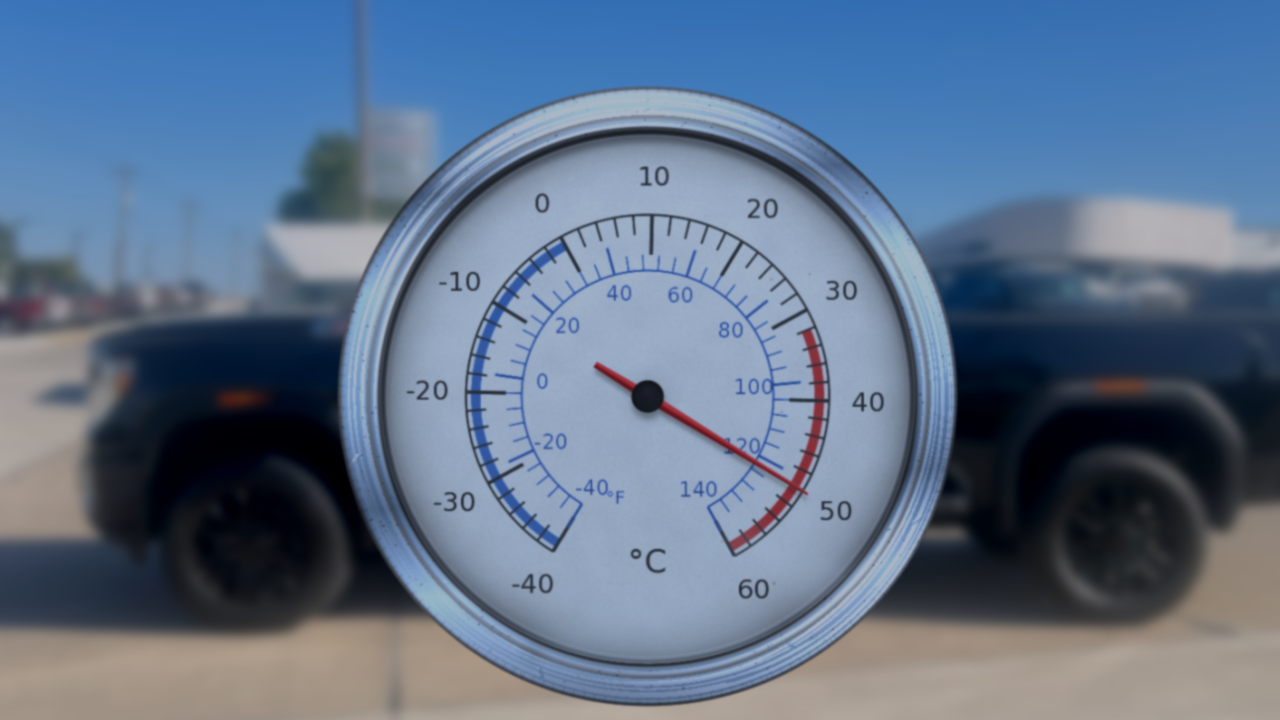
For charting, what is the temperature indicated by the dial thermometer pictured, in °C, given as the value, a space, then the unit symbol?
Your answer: 50 °C
